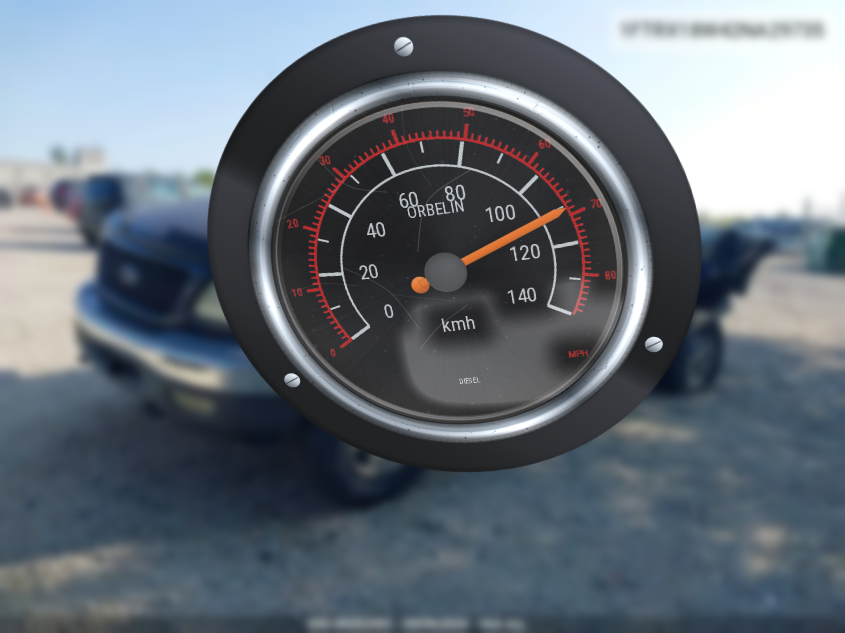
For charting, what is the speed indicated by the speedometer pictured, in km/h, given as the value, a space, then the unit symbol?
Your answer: 110 km/h
